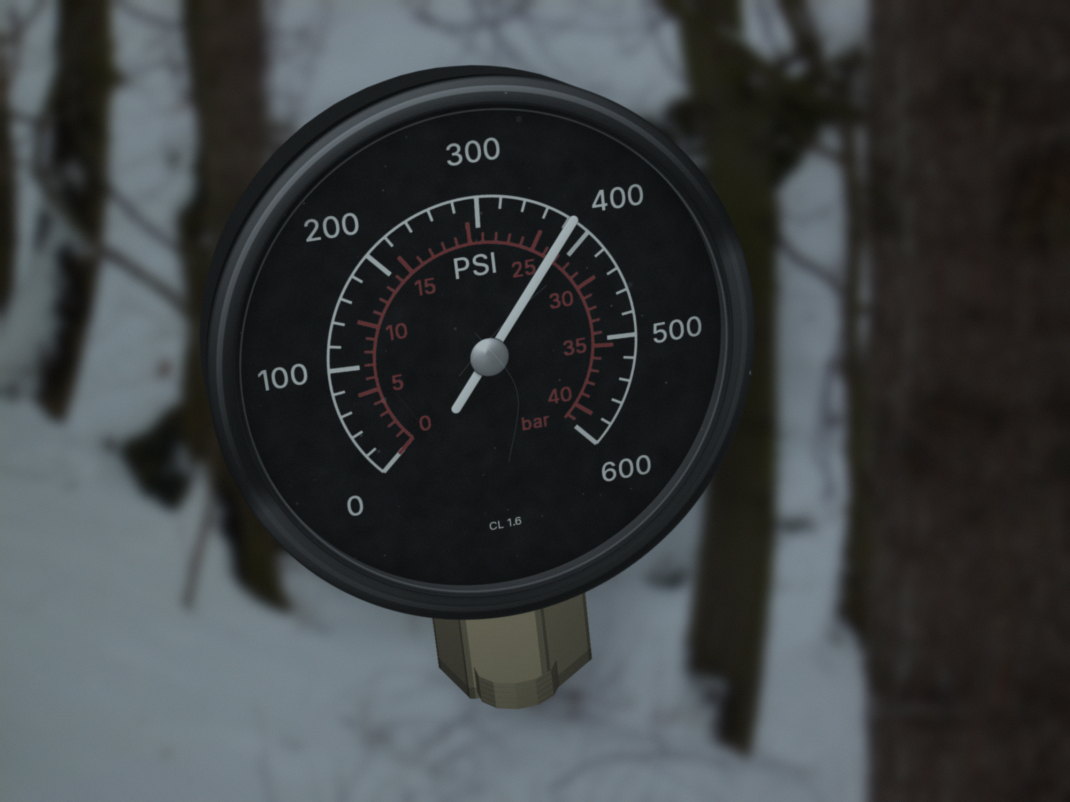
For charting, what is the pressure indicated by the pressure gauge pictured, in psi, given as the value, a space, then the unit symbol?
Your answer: 380 psi
